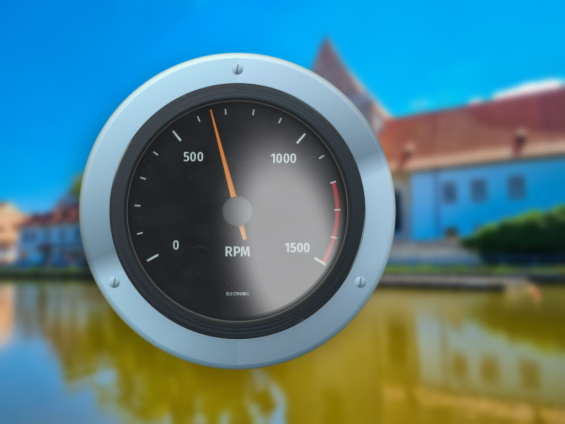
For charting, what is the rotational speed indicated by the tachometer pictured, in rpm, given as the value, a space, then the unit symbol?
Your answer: 650 rpm
